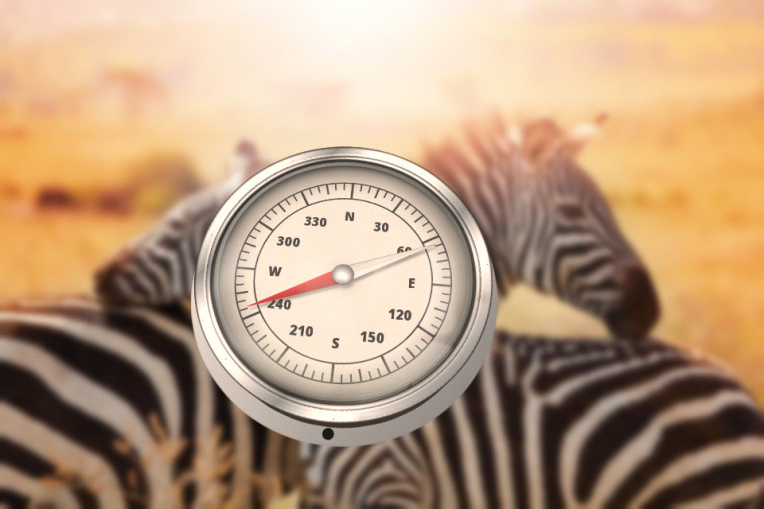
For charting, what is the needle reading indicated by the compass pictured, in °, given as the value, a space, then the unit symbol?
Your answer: 245 °
